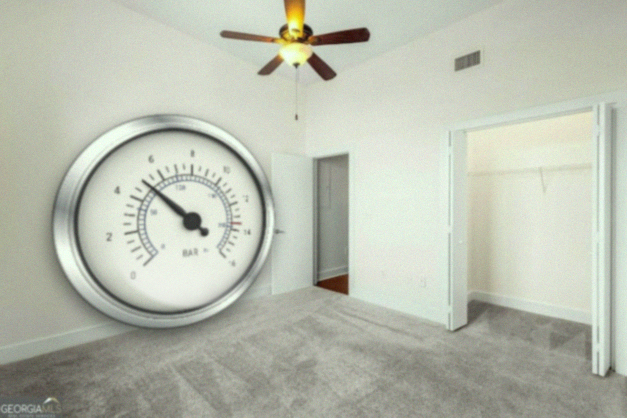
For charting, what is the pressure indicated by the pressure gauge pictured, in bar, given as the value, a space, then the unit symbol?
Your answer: 5 bar
